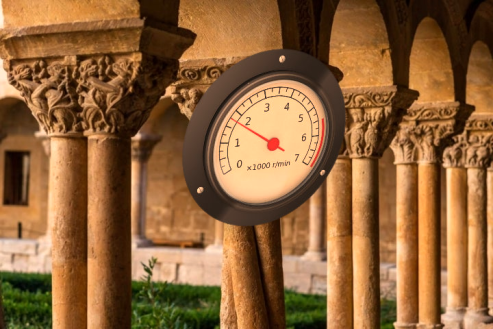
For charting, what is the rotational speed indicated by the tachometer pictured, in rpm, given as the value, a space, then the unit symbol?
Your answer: 1750 rpm
